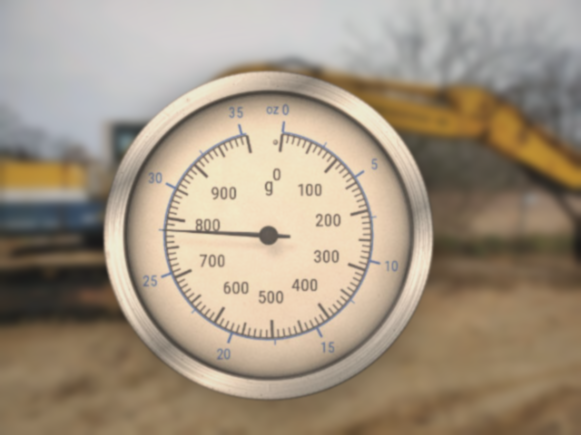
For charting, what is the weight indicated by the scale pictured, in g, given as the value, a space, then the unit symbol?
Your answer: 780 g
